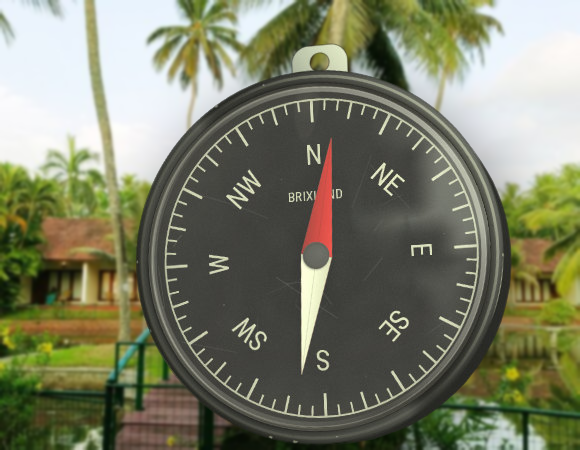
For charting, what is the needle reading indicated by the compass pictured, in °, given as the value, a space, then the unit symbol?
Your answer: 10 °
